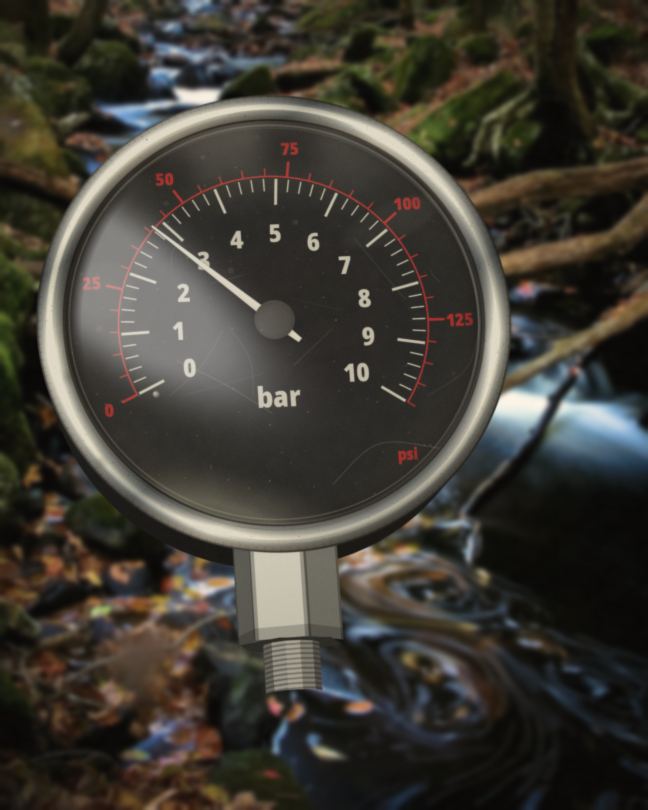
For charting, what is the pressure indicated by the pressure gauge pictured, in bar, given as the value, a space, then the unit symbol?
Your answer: 2.8 bar
